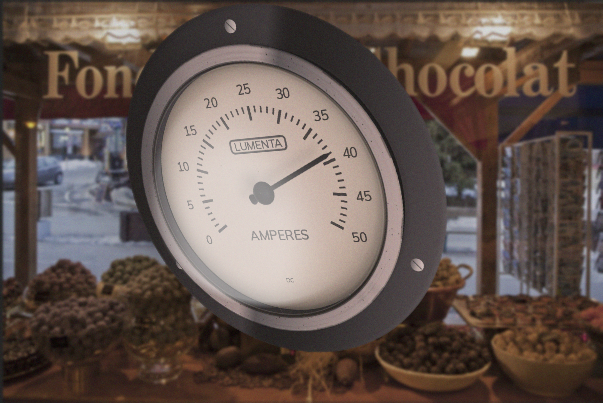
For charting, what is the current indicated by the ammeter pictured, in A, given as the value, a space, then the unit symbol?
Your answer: 39 A
